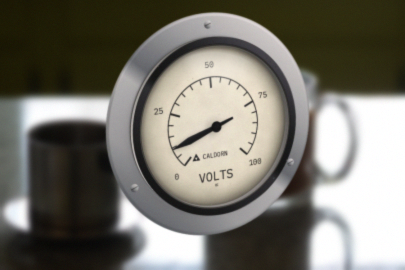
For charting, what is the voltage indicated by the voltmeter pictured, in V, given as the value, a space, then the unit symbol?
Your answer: 10 V
